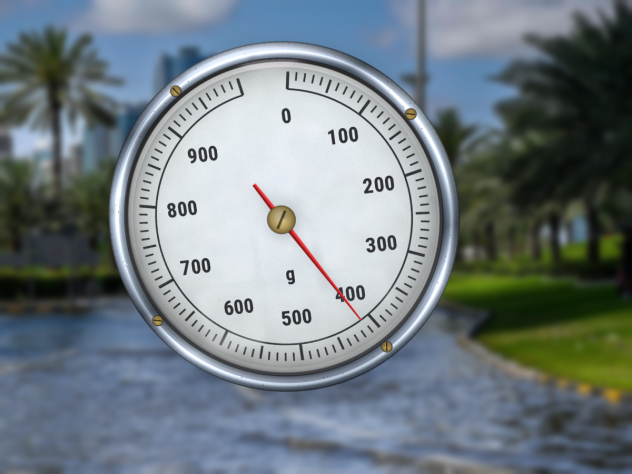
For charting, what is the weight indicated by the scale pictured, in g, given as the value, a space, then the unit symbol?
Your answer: 410 g
